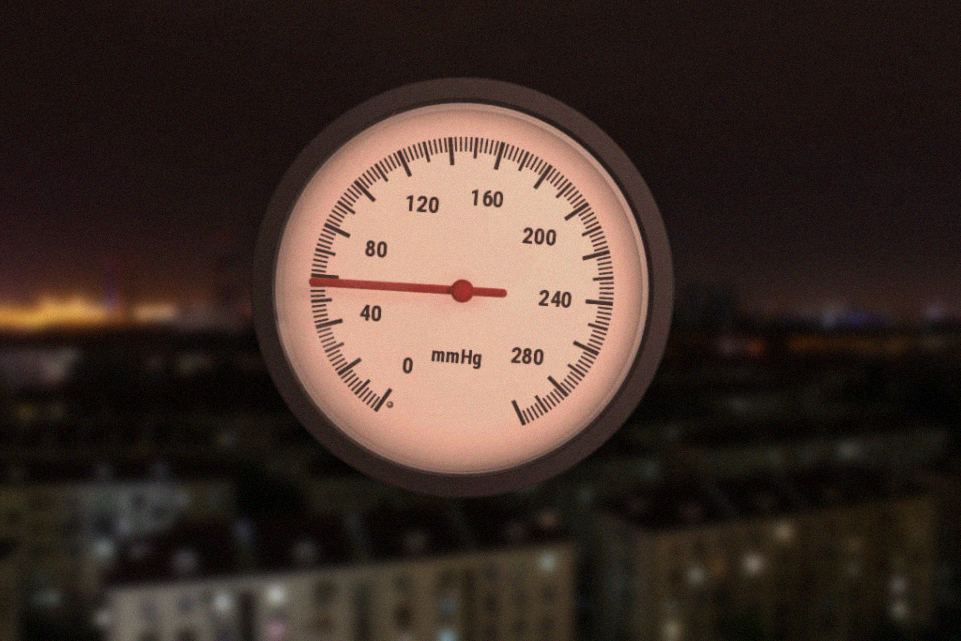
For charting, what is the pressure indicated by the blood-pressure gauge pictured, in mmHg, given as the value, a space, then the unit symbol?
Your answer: 58 mmHg
